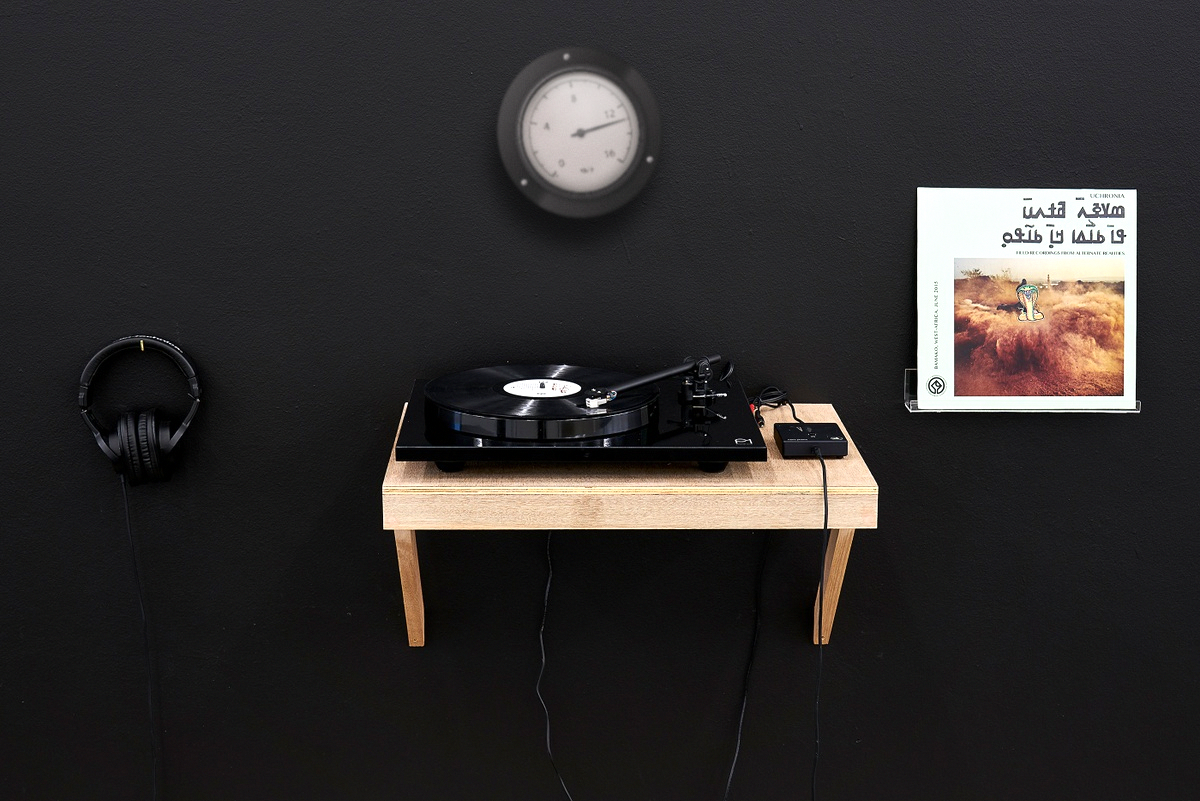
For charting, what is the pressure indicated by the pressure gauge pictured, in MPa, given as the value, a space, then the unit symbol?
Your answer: 13 MPa
